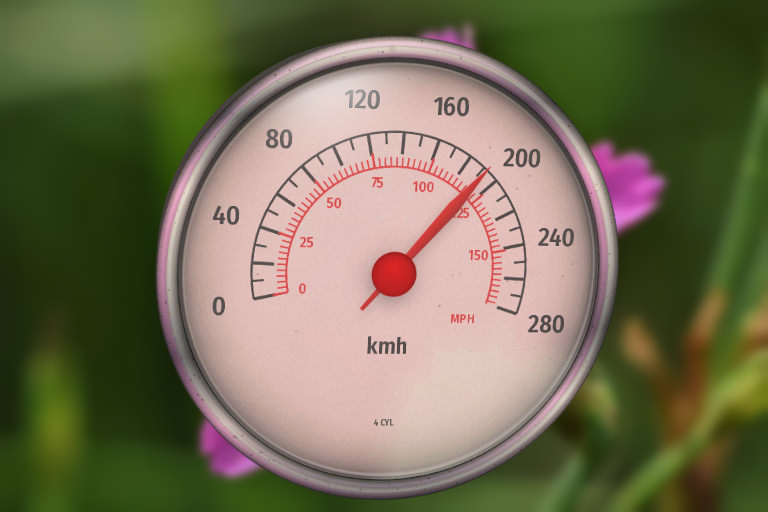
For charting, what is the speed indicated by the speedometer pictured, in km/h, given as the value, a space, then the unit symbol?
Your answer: 190 km/h
